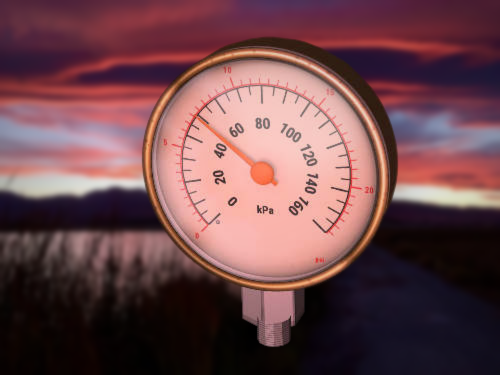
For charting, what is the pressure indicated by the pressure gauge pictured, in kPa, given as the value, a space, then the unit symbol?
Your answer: 50 kPa
